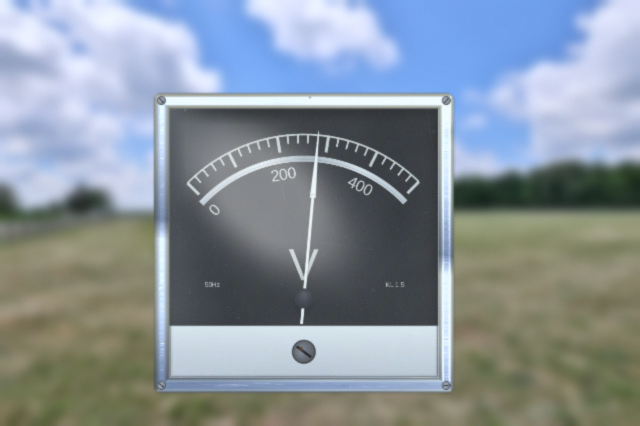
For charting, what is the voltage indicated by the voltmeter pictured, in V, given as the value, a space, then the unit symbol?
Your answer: 280 V
